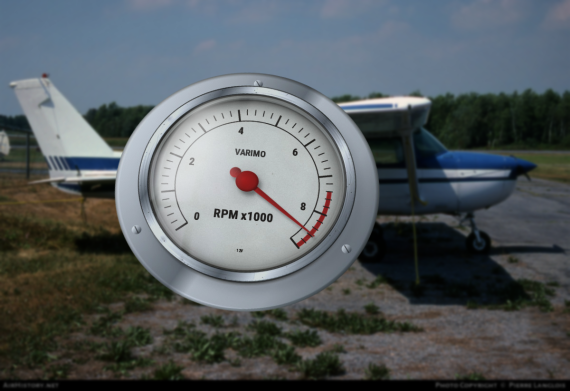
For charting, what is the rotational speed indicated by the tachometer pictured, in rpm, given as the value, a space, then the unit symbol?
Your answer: 8600 rpm
